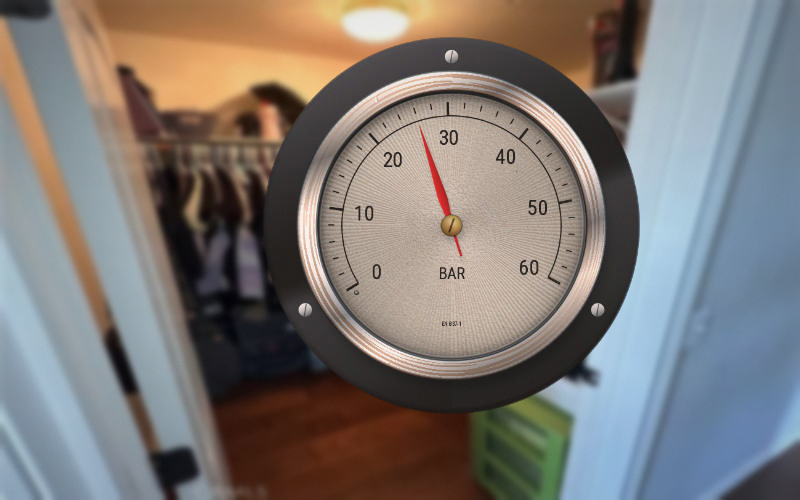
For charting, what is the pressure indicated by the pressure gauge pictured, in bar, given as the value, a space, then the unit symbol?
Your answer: 26 bar
